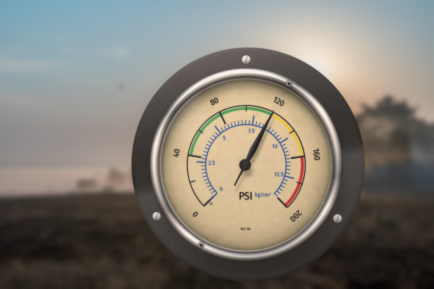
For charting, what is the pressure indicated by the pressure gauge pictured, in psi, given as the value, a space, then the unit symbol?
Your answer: 120 psi
